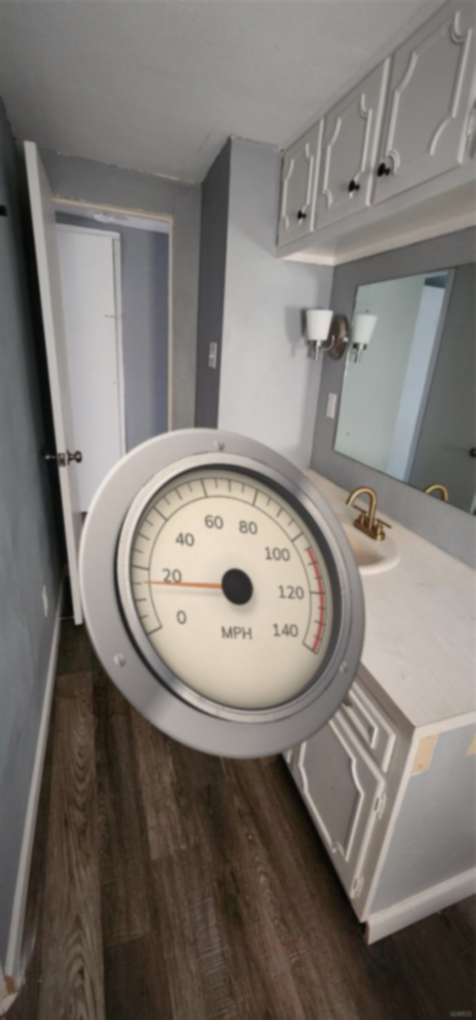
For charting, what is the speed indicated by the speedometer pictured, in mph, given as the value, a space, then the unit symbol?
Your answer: 15 mph
